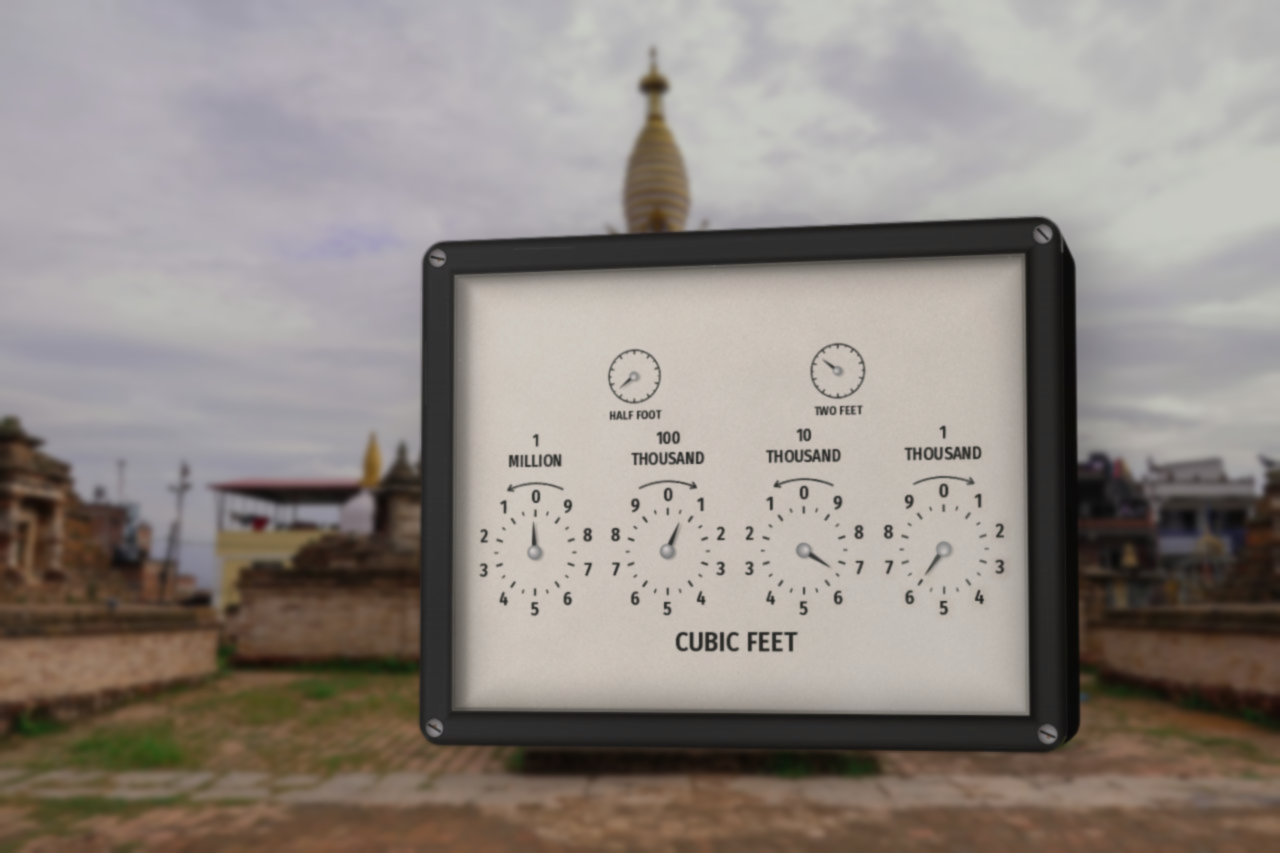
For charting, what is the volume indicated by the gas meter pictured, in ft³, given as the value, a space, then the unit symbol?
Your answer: 6600 ft³
